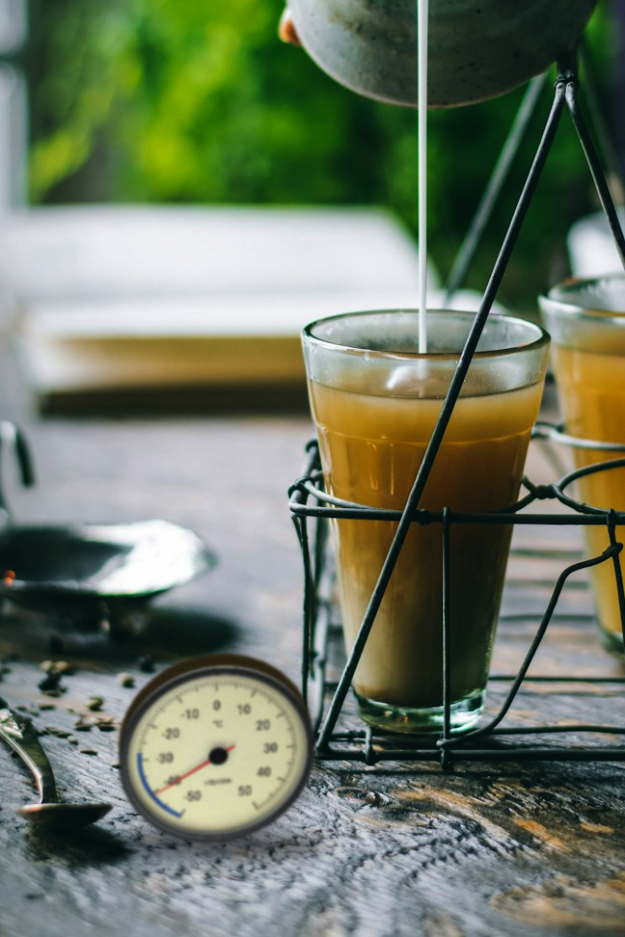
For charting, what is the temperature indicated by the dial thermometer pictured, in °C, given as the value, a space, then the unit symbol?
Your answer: -40 °C
